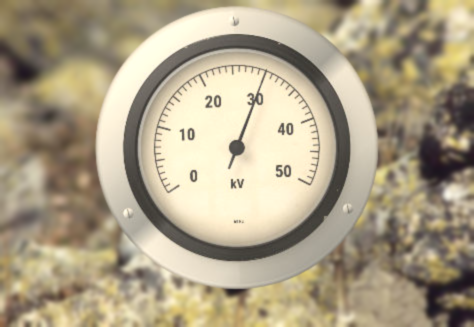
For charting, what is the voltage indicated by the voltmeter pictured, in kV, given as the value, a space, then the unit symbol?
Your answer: 30 kV
